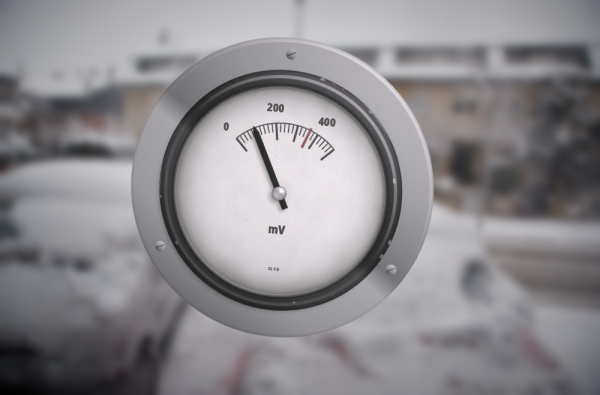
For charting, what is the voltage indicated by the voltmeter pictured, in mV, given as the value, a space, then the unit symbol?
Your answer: 100 mV
